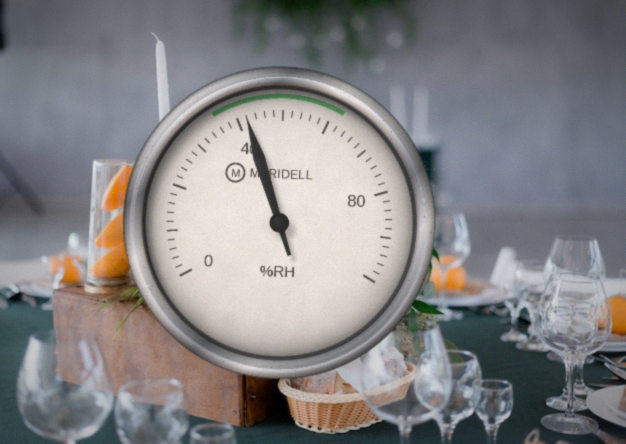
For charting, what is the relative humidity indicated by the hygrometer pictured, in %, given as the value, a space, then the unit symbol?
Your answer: 42 %
